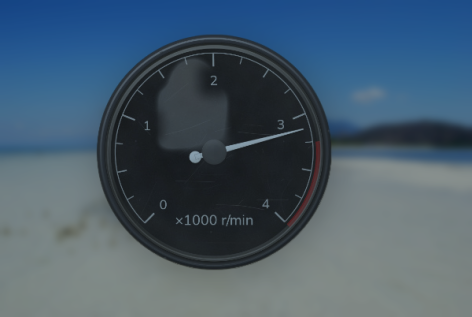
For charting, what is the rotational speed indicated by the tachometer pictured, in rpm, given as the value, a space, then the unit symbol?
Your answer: 3125 rpm
